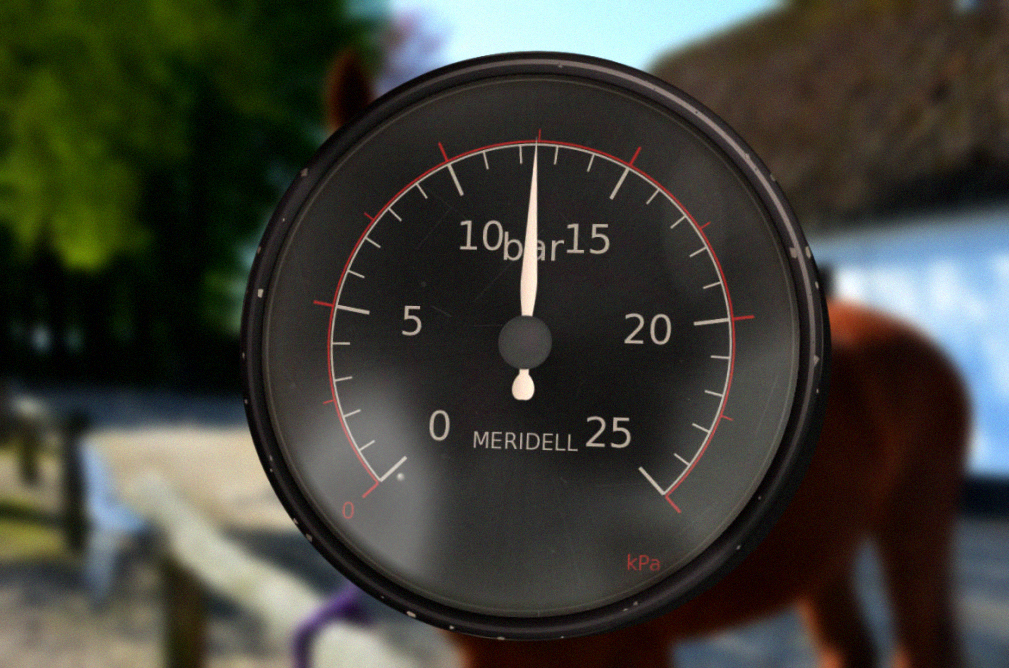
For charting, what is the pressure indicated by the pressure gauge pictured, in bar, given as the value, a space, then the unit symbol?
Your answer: 12.5 bar
